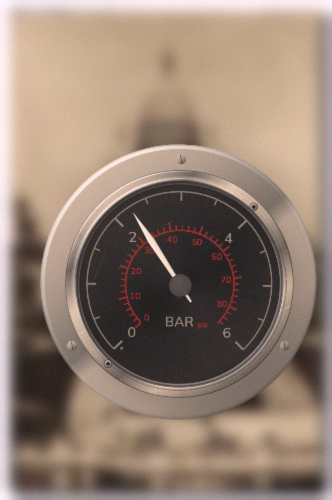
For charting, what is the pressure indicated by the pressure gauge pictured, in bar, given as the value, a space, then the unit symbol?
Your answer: 2.25 bar
